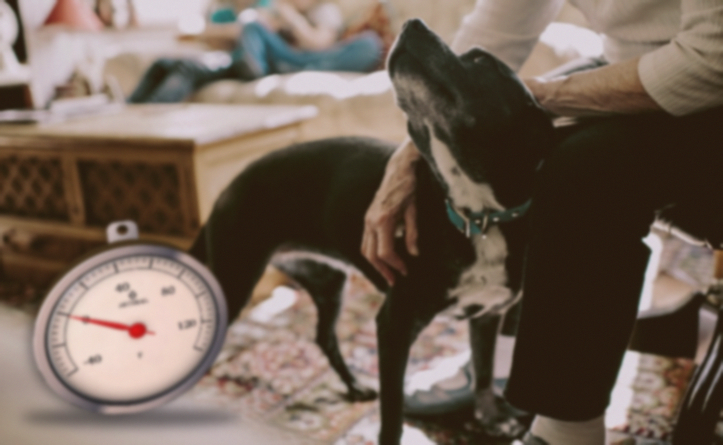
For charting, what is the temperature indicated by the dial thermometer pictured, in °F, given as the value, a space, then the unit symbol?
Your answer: 0 °F
